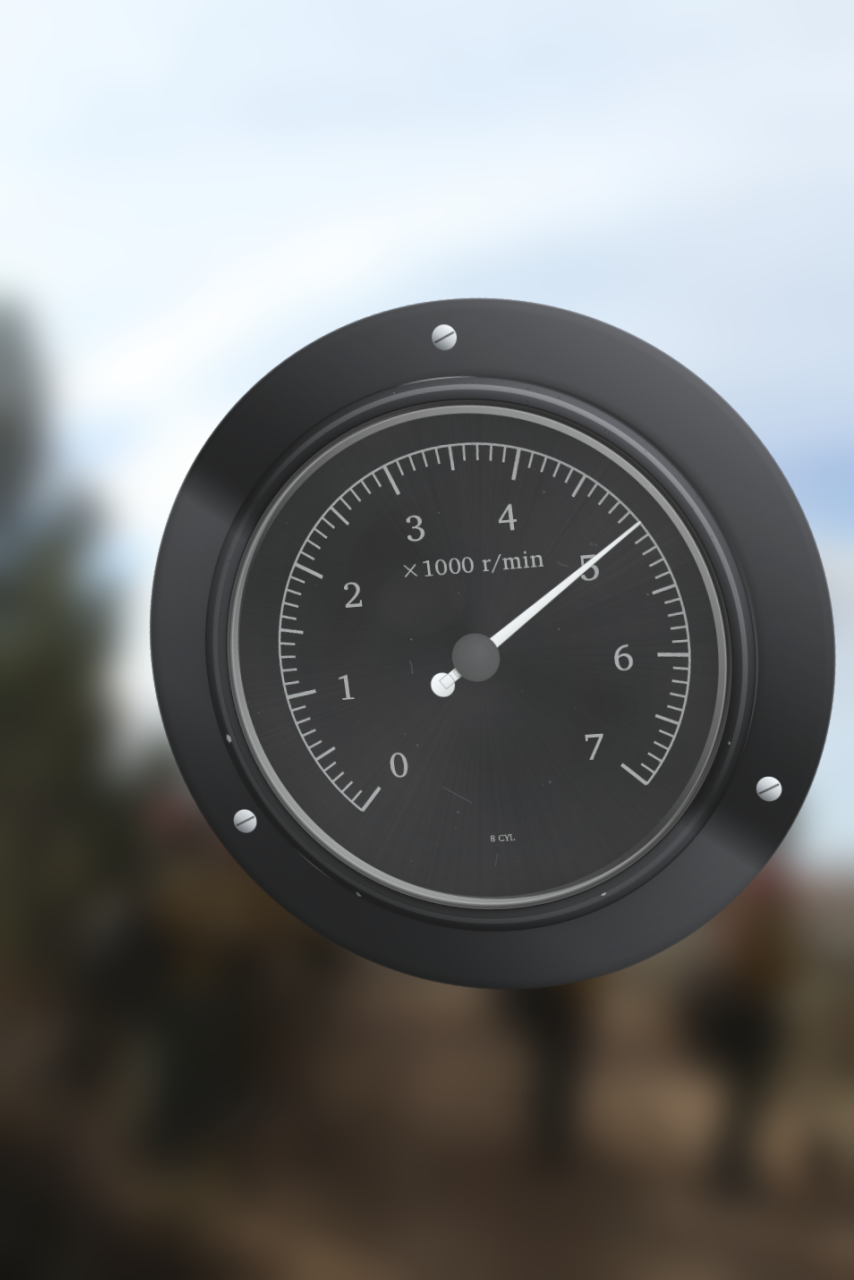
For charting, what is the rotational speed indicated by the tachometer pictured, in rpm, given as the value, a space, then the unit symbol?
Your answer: 5000 rpm
